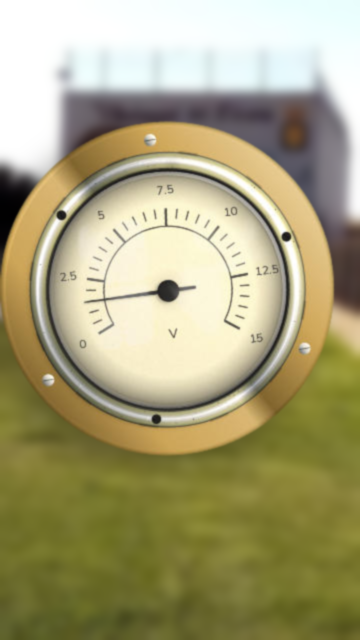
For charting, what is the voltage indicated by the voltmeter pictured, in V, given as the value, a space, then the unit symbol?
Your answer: 1.5 V
